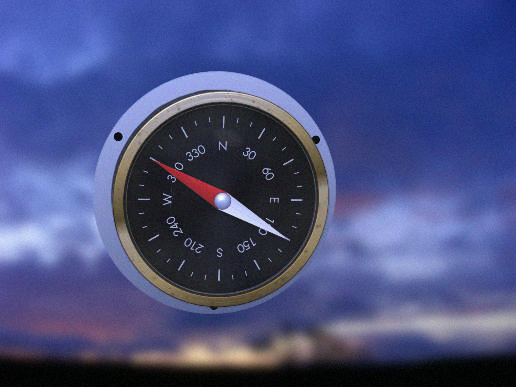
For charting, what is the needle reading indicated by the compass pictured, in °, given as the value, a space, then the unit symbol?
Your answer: 300 °
